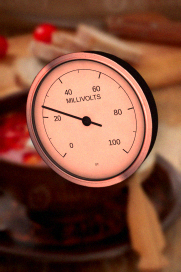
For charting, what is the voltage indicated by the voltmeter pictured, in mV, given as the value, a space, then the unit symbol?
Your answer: 25 mV
